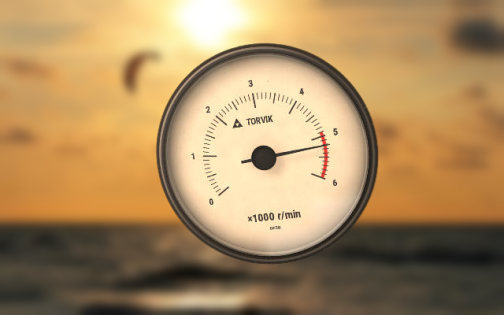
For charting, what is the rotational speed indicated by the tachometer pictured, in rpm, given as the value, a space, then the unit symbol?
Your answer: 5200 rpm
